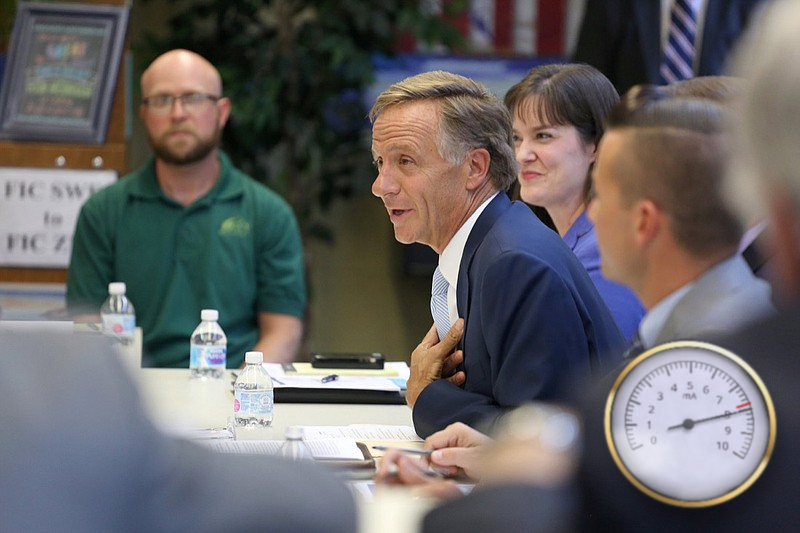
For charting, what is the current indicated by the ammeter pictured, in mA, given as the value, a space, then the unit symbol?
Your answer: 8 mA
